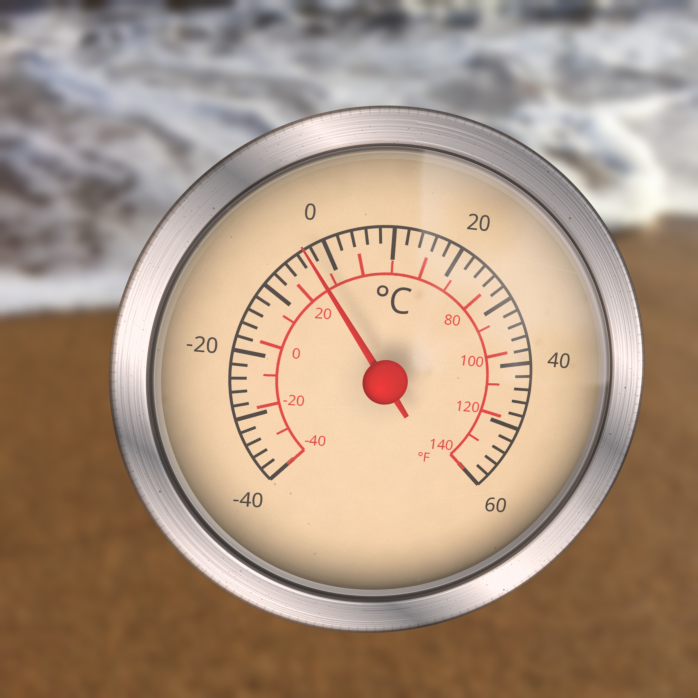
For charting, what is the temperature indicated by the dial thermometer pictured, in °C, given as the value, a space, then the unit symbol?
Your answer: -3 °C
